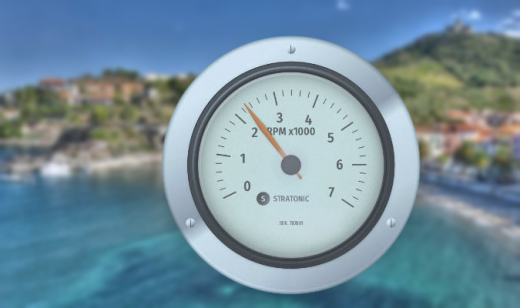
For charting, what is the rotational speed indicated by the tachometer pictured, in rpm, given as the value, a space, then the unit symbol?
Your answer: 2300 rpm
